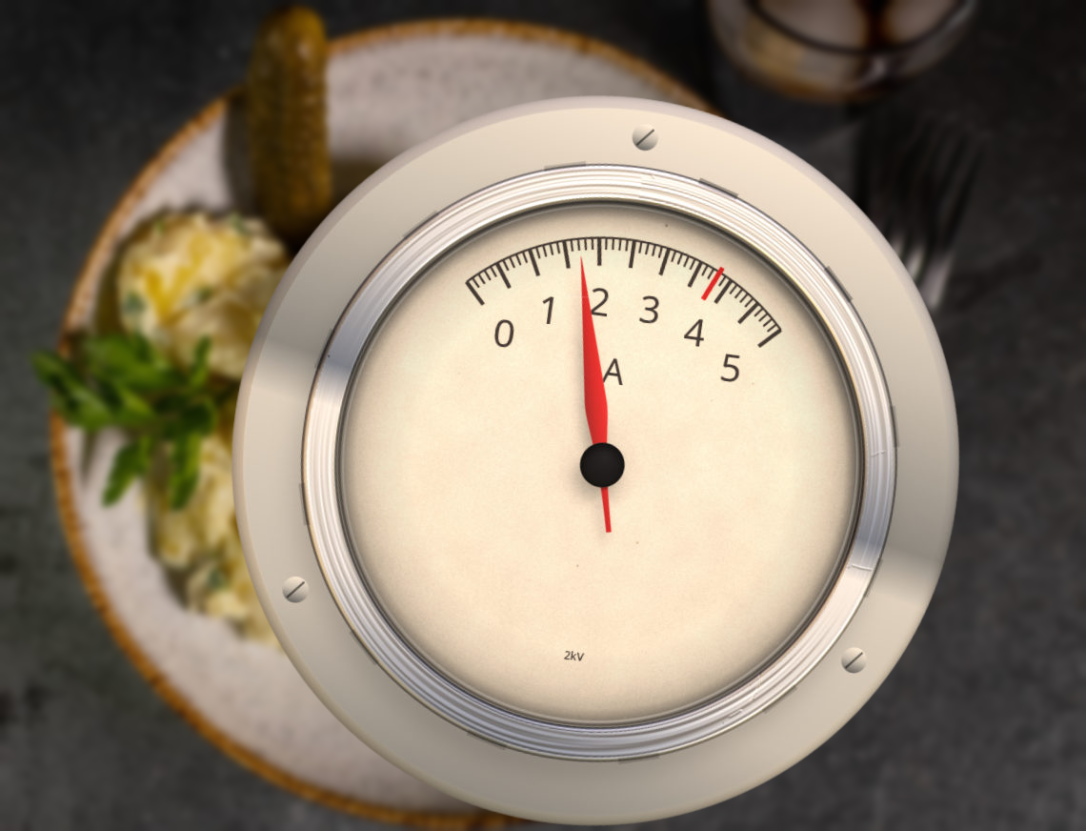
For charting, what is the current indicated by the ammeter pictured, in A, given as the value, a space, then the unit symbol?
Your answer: 1.7 A
